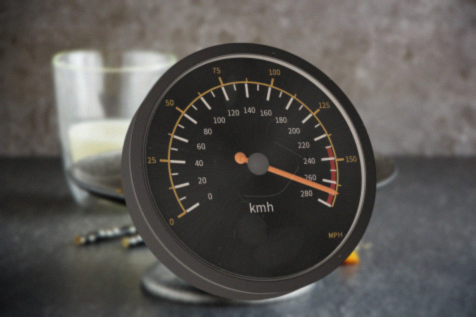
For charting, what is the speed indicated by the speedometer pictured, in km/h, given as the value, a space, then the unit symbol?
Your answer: 270 km/h
